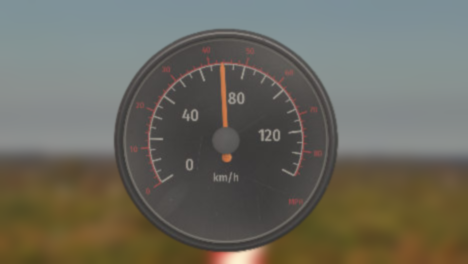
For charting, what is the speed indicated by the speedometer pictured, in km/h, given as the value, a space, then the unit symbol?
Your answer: 70 km/h
